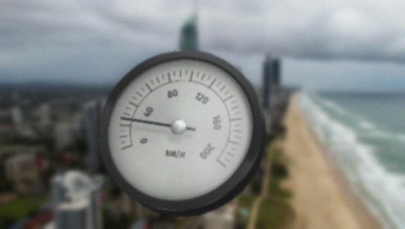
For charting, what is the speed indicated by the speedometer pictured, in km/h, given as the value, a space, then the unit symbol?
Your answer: 25 km/h
